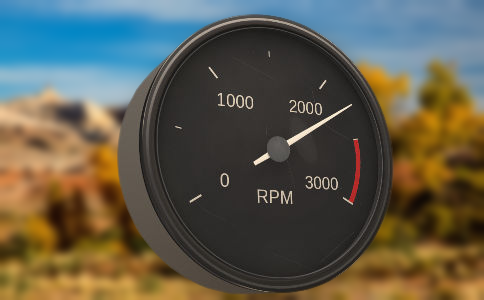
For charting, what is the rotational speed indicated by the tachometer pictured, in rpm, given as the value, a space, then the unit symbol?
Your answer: 2250 rpm
